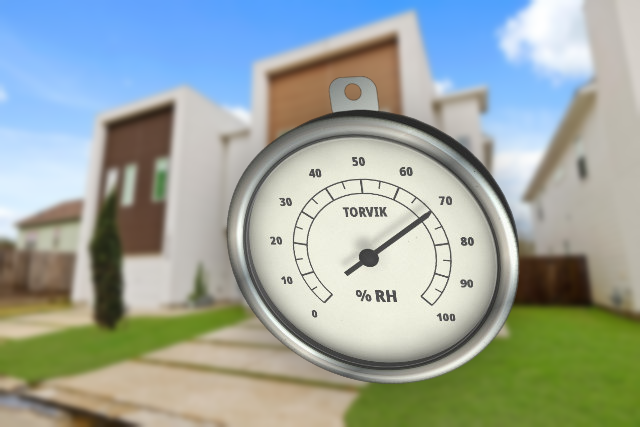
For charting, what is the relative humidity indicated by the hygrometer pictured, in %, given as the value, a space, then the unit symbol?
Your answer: 70 %
